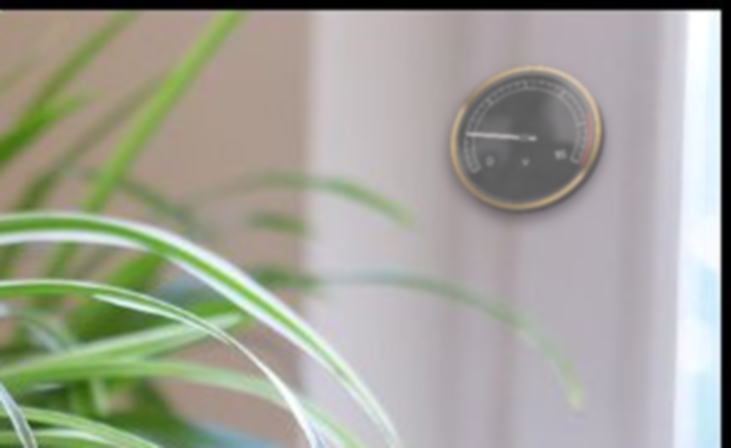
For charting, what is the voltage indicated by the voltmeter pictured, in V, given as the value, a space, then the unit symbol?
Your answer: 2.5 V
